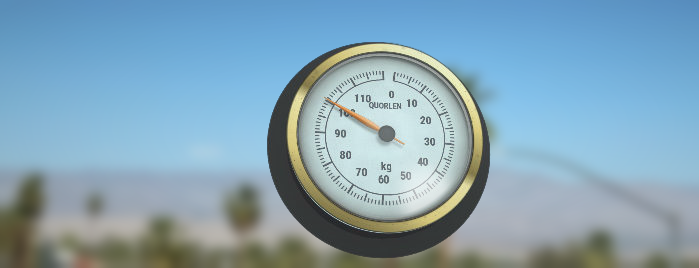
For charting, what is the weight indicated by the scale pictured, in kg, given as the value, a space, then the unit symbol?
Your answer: 100 kg
